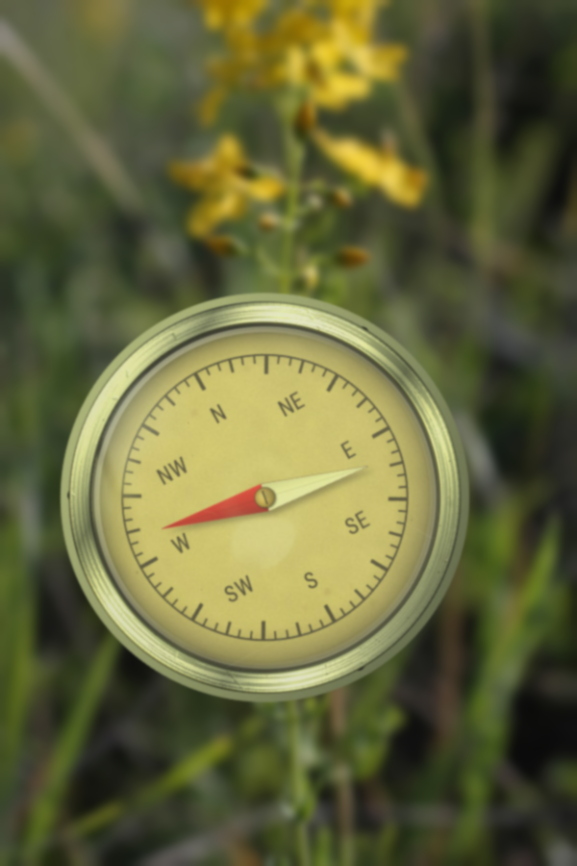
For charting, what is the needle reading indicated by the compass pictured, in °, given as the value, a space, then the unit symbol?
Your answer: 282.5 °
